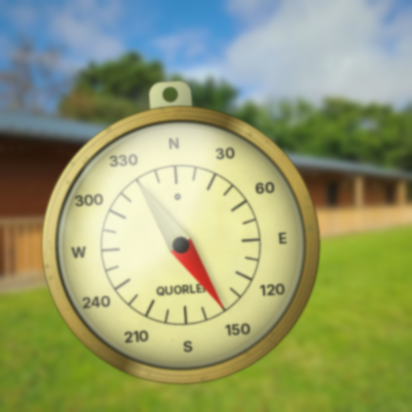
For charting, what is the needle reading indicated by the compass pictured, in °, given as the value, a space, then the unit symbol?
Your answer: 150 °
